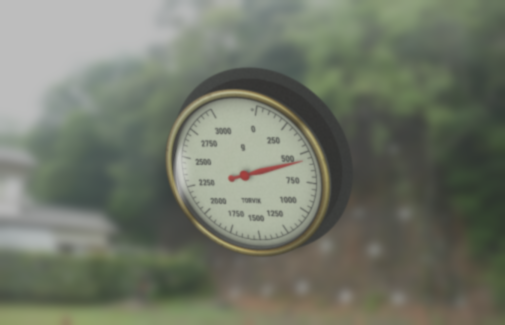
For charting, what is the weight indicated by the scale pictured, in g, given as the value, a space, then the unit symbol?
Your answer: 550 g
